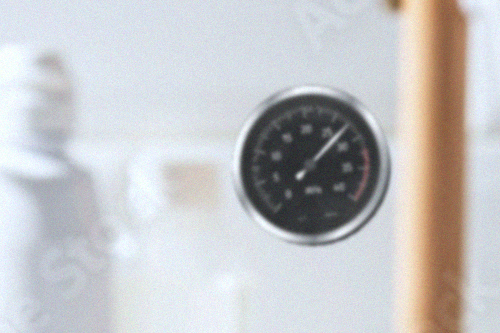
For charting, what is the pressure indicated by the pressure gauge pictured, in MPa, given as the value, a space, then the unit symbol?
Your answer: 27.5 MPa
